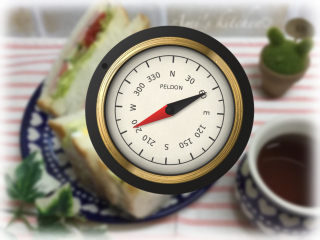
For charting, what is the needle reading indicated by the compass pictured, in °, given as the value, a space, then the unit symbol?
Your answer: 240 °
